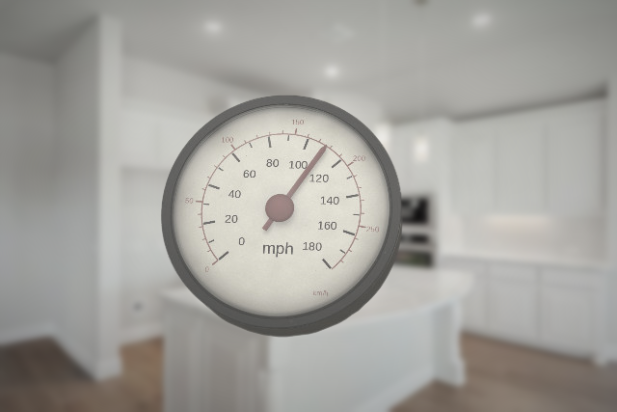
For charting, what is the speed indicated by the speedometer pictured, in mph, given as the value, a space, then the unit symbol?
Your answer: 110 mph
